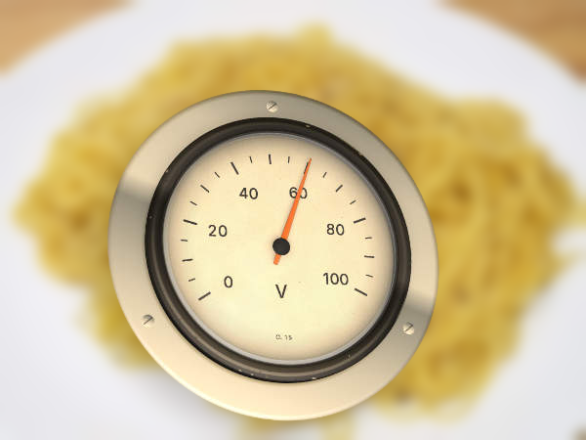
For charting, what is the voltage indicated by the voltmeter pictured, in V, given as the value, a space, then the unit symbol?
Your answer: 60 V
